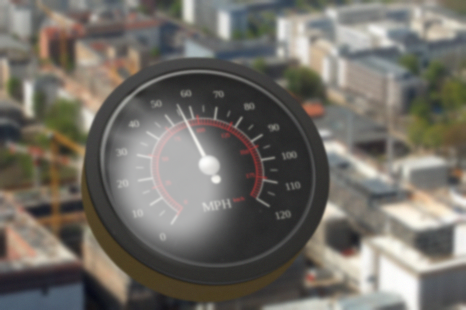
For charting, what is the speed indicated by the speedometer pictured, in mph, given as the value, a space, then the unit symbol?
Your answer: 55 mph
